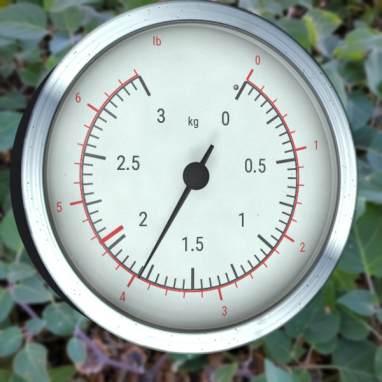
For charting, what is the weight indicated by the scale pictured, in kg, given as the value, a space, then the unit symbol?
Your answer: 1.8 kg
